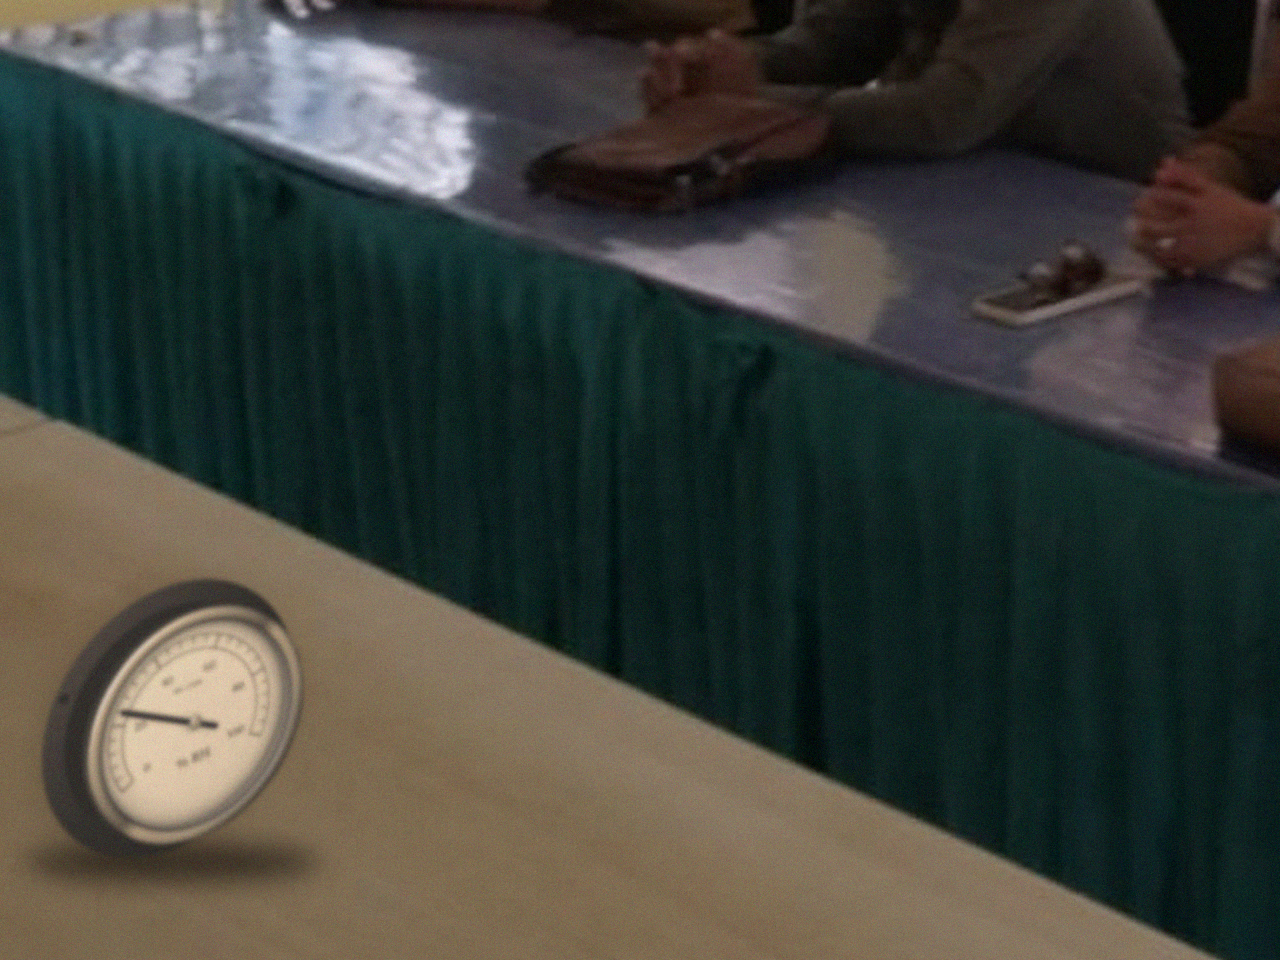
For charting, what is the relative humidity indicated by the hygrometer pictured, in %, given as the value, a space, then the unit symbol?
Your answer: 24 %
